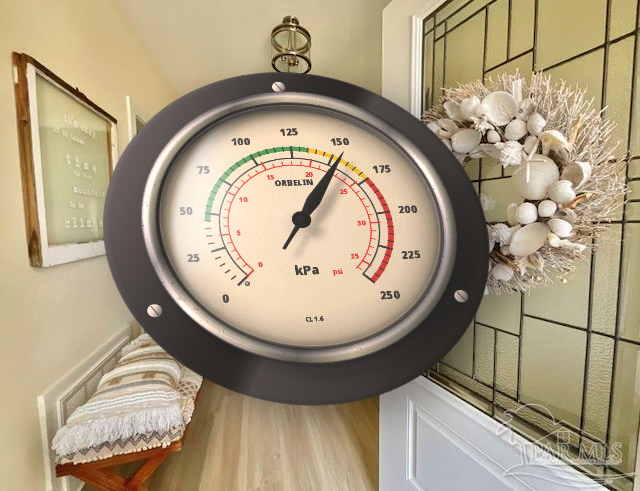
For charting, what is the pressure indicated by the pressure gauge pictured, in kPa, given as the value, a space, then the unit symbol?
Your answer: 155 kPa
